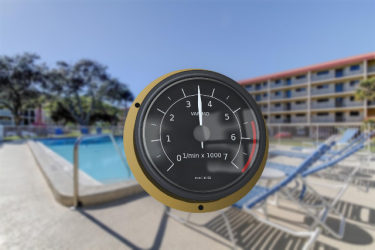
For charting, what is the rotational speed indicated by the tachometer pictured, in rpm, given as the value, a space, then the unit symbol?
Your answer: 3500 rpm
